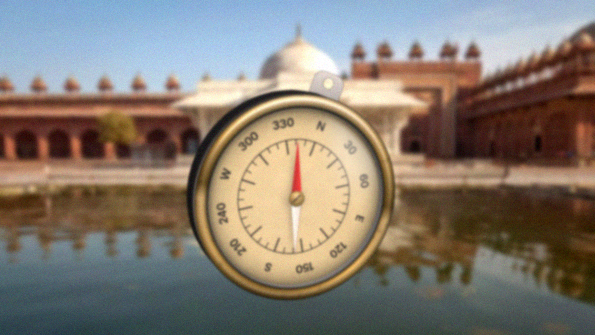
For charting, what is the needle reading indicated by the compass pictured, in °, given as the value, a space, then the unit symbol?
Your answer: 340 °
